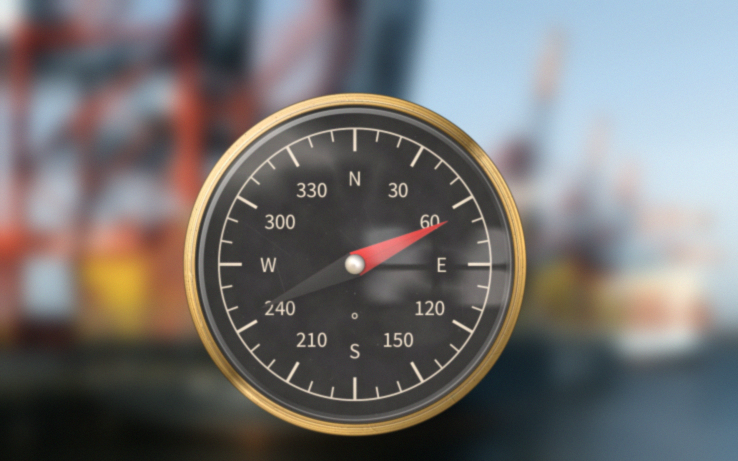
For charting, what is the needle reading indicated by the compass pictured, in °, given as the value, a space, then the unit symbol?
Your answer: 65 °
